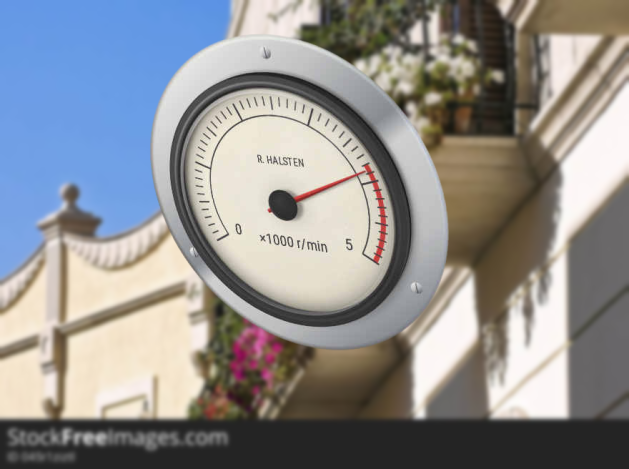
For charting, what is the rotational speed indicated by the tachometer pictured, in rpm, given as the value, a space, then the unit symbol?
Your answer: 3850 rpm
